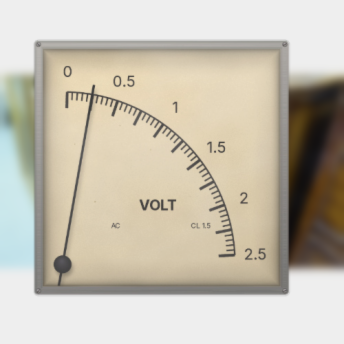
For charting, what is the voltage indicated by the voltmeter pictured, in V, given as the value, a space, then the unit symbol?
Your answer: 0.25 V
